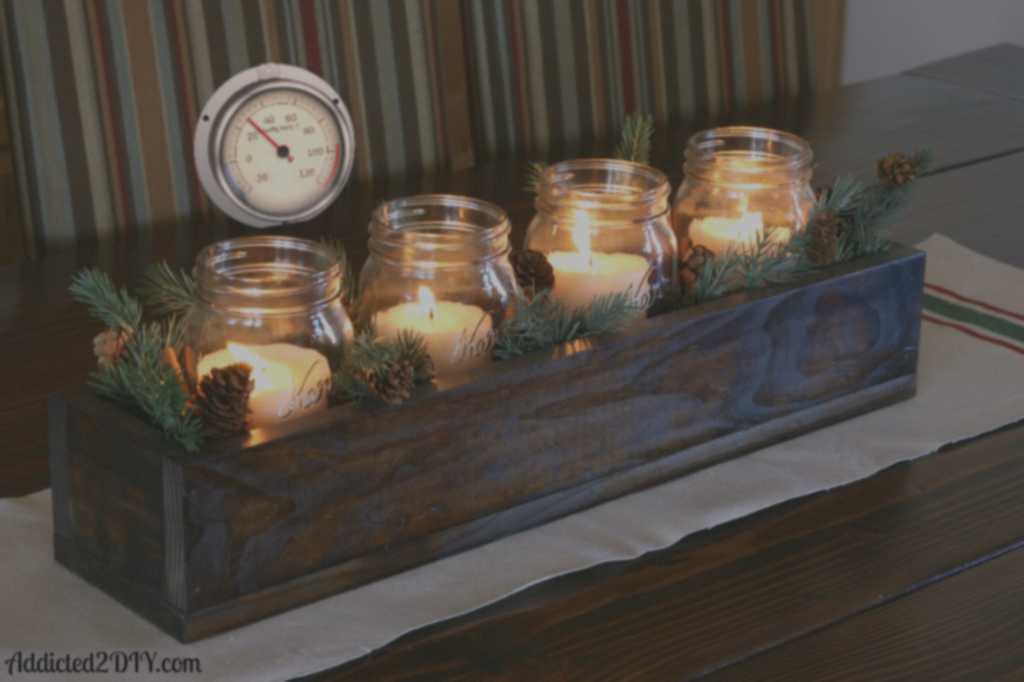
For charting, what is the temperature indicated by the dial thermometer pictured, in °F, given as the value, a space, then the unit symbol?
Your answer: 28 °F
